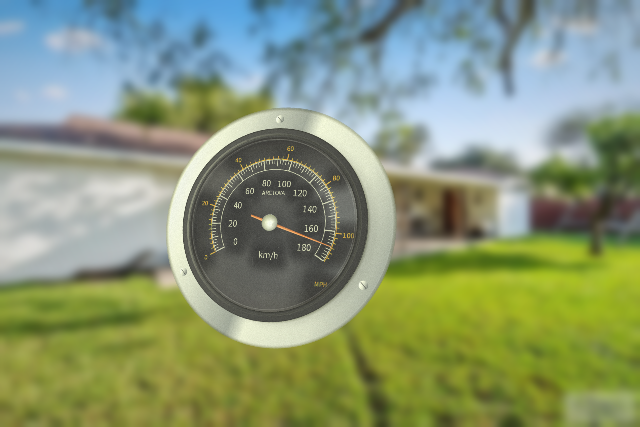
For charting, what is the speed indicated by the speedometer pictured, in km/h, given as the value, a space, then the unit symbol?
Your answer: 170 km/h
